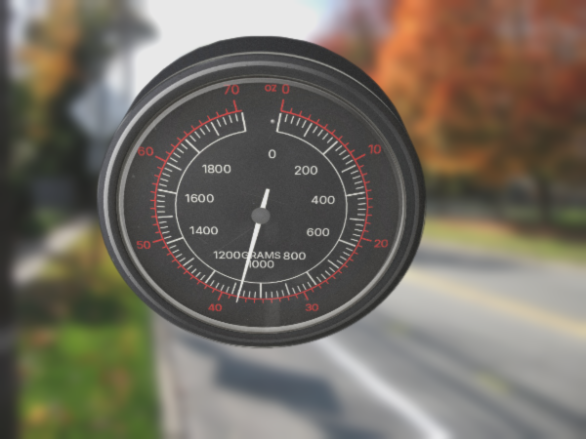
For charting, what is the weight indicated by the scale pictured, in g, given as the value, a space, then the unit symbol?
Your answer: 1080 g
